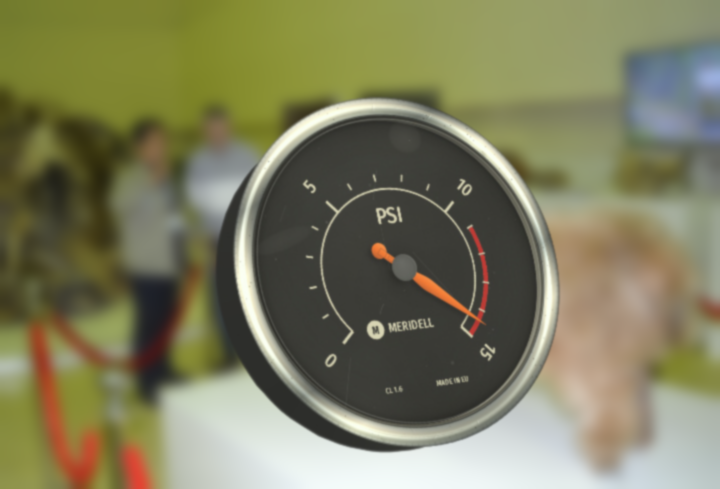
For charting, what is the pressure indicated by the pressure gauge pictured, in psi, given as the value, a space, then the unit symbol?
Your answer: 14.5 psi
